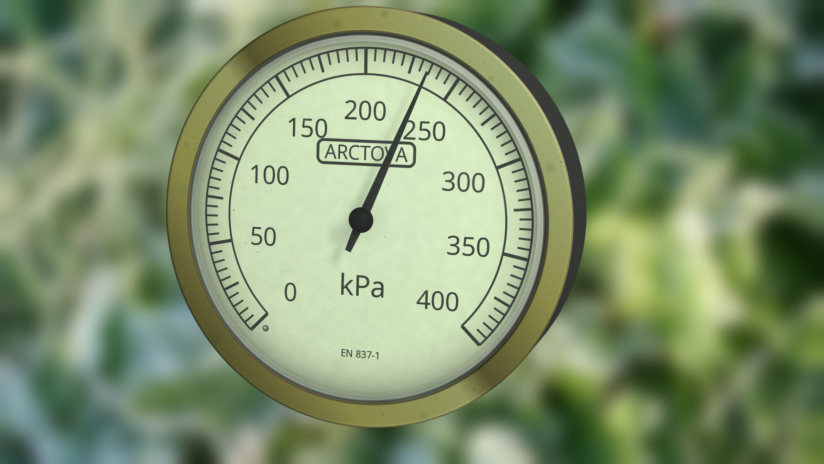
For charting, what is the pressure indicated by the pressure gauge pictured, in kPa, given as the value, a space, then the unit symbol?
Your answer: 235 kPa
